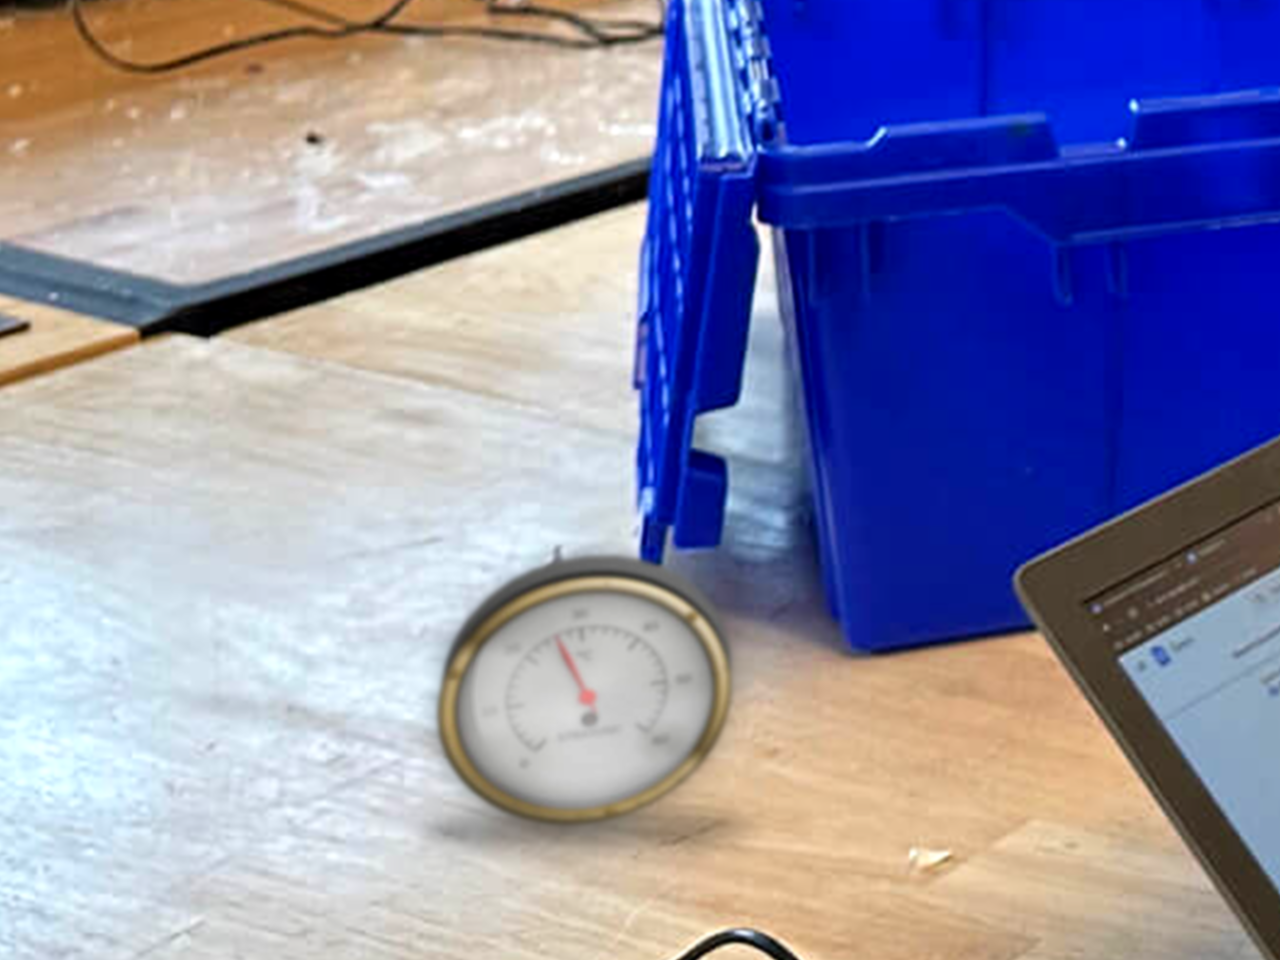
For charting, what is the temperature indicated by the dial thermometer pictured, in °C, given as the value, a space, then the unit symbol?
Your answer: 26 °C
